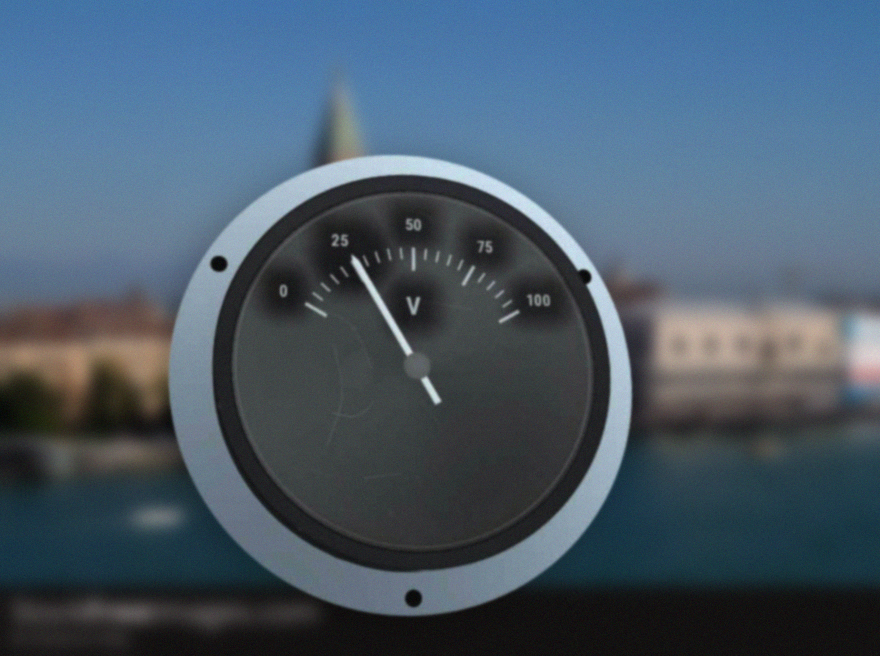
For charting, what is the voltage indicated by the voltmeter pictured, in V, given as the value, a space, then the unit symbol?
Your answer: 25 V
